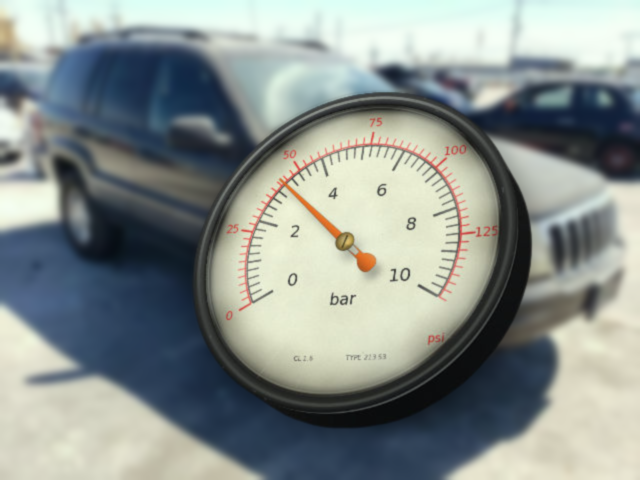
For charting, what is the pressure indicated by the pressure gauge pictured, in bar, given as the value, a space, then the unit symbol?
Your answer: 3 bar
